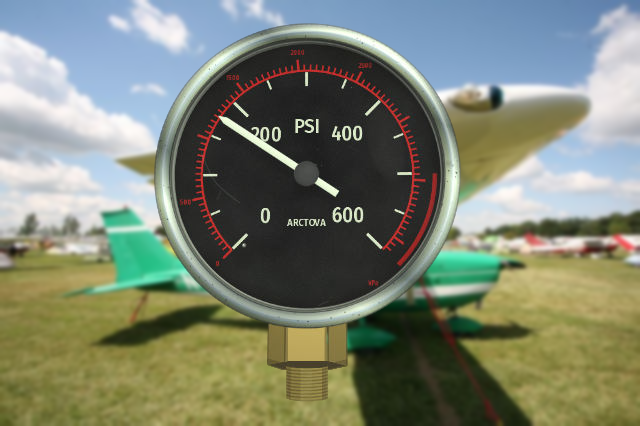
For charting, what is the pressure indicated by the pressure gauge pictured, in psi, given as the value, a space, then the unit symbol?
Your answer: 175 psi
